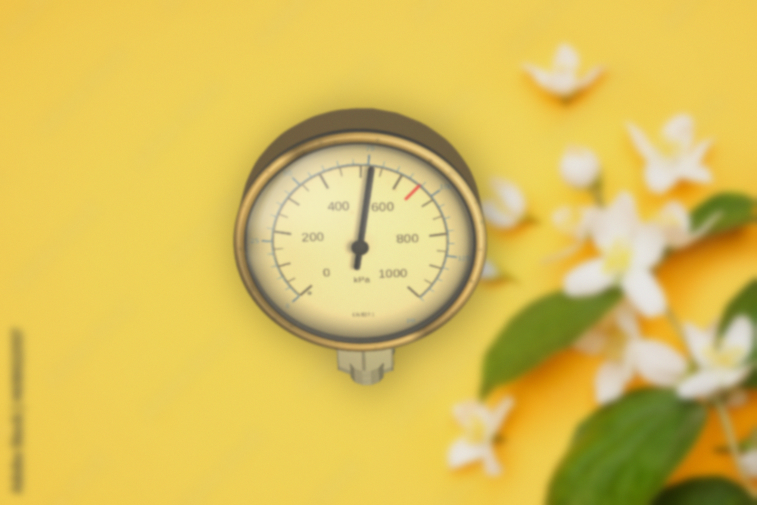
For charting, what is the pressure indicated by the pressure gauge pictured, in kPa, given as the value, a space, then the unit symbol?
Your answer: 525 kPa
